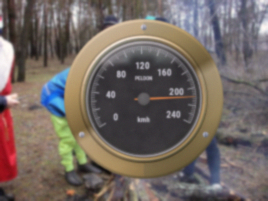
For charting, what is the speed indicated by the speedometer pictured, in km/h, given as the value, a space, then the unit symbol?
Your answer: 210 km/h
